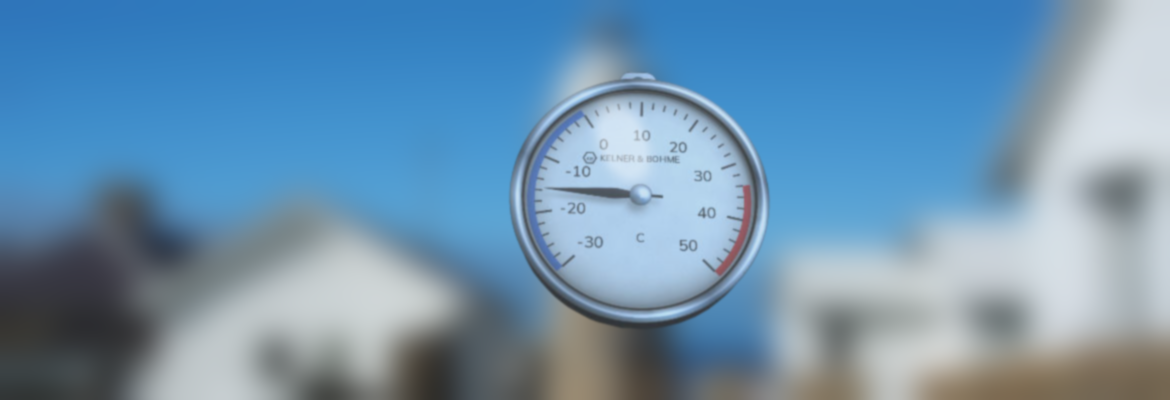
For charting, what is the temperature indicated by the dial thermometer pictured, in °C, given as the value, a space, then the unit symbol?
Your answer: -16 °C
